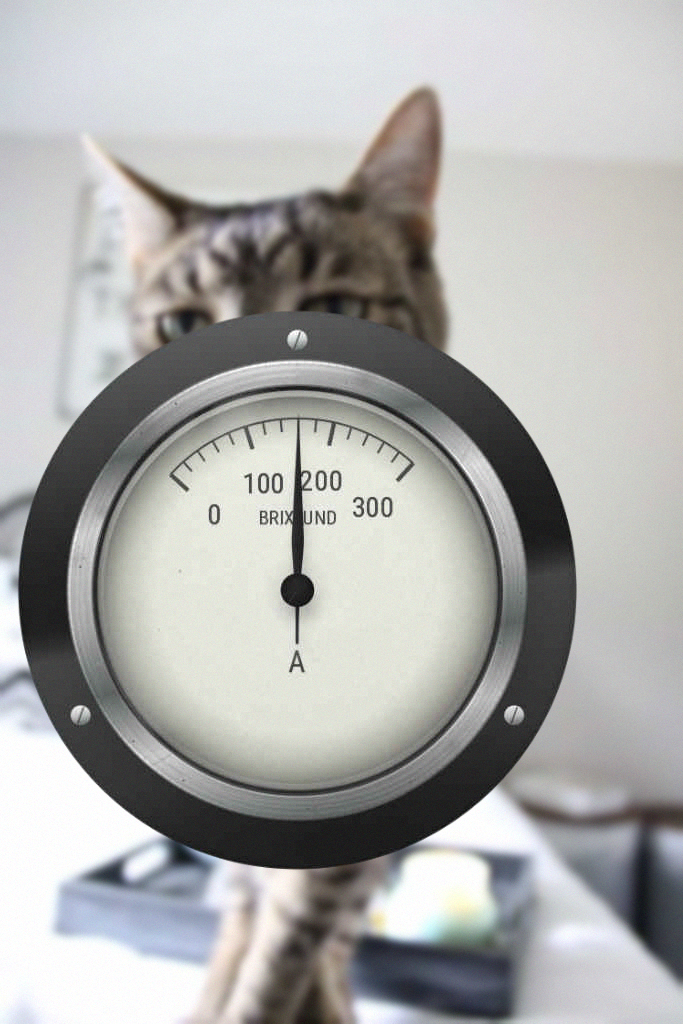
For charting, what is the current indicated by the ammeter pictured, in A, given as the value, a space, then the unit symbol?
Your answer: 160 A
